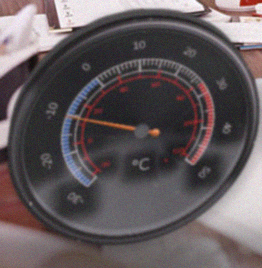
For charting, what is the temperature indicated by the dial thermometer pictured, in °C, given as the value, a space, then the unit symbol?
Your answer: -10 °C
